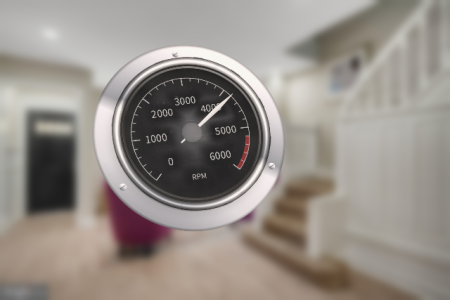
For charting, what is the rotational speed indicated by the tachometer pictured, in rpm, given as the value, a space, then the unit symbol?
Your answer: 4200 rpm
